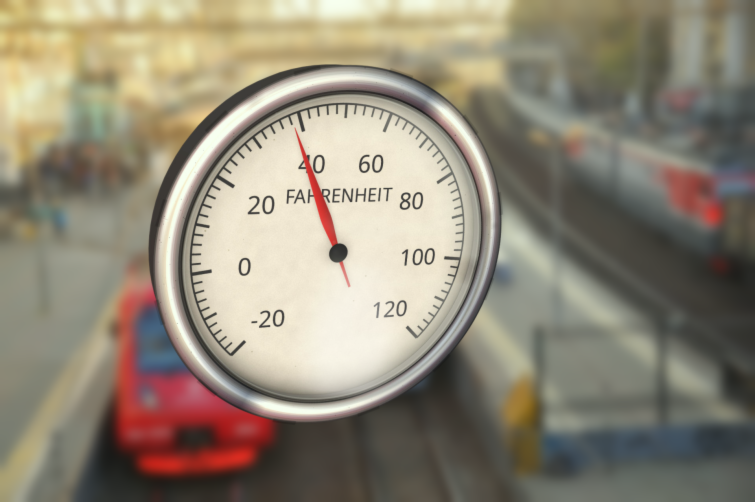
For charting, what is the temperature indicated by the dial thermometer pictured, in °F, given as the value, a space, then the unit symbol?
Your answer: 38 °F
